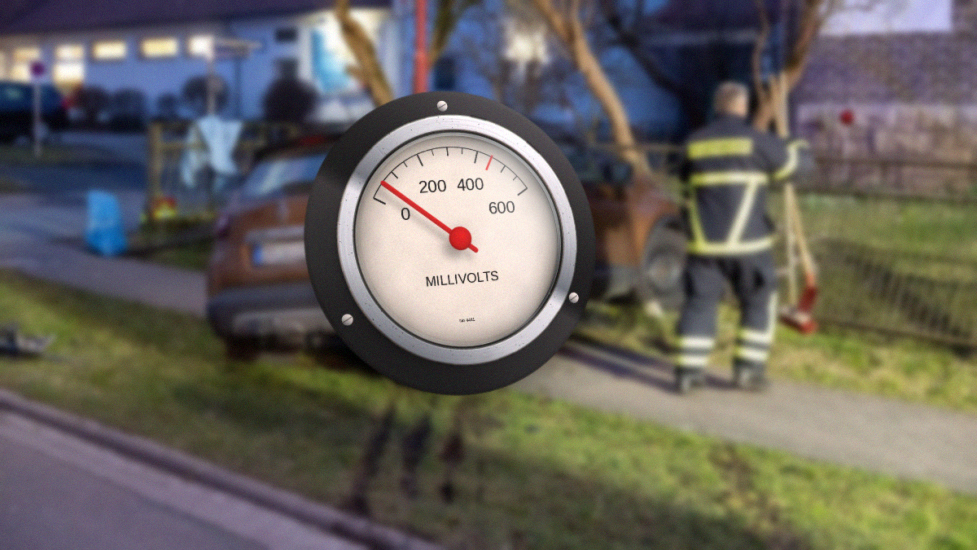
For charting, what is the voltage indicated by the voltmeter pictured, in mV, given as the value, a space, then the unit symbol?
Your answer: 50 mV
